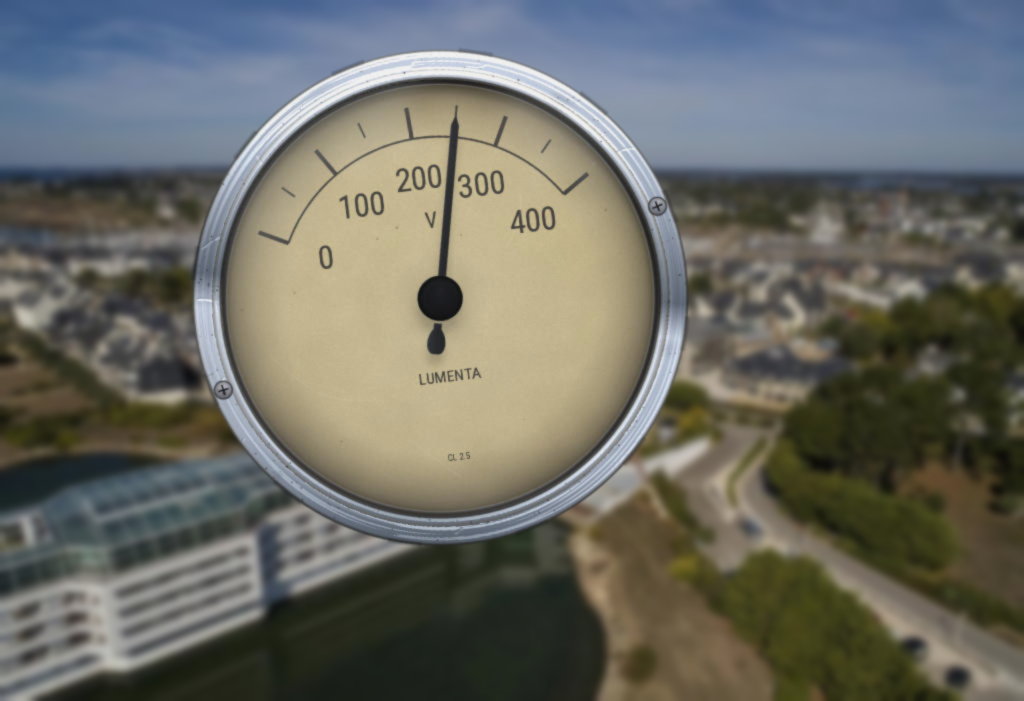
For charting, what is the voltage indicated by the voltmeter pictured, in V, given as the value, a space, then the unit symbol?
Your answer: 250 V
